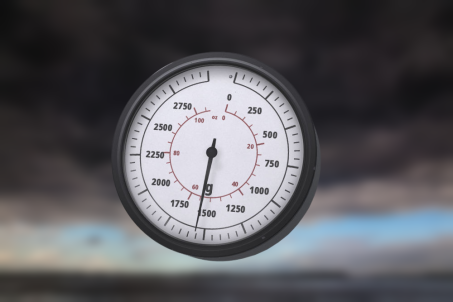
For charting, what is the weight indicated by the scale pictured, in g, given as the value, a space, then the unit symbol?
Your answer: 1550 g
